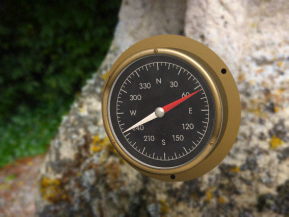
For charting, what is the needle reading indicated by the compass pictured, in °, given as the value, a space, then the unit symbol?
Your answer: 65 °
